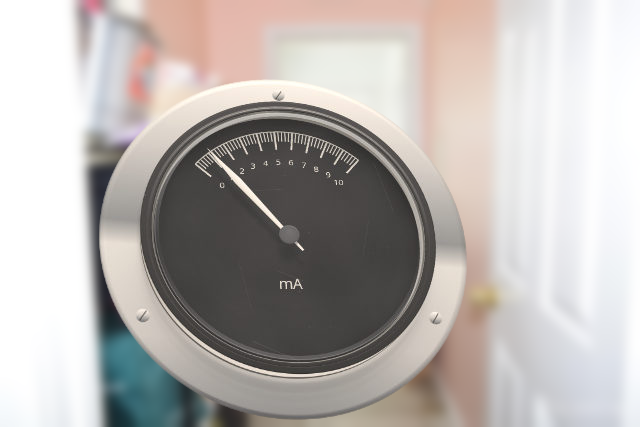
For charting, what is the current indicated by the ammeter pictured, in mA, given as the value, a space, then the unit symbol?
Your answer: 1 mA
